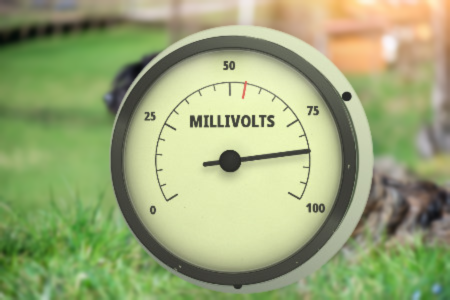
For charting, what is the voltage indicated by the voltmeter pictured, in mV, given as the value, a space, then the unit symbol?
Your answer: 85 mV
